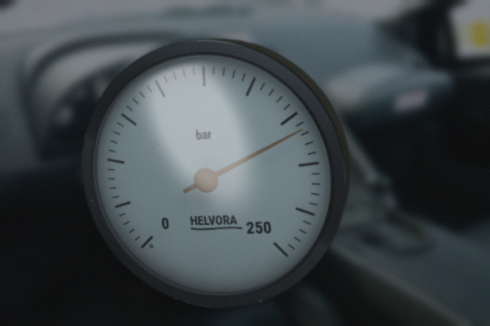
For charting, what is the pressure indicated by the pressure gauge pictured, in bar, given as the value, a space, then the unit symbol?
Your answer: 182.5 bar
